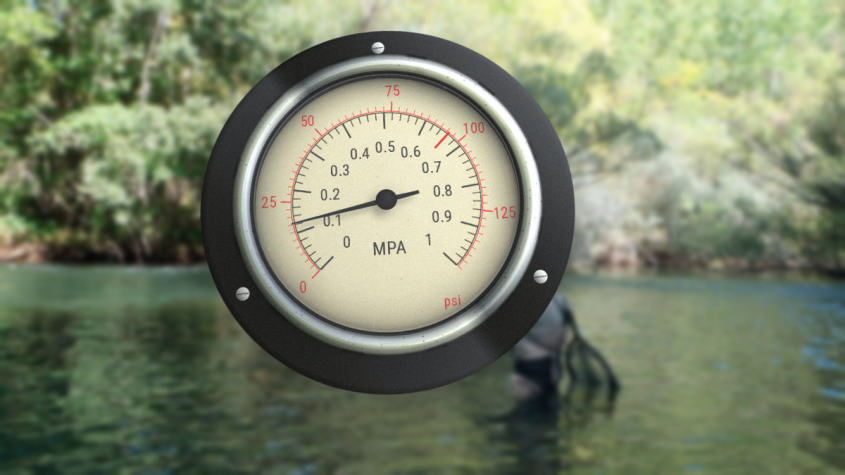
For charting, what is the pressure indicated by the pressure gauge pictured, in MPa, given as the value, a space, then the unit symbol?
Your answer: 0.12 MPa
